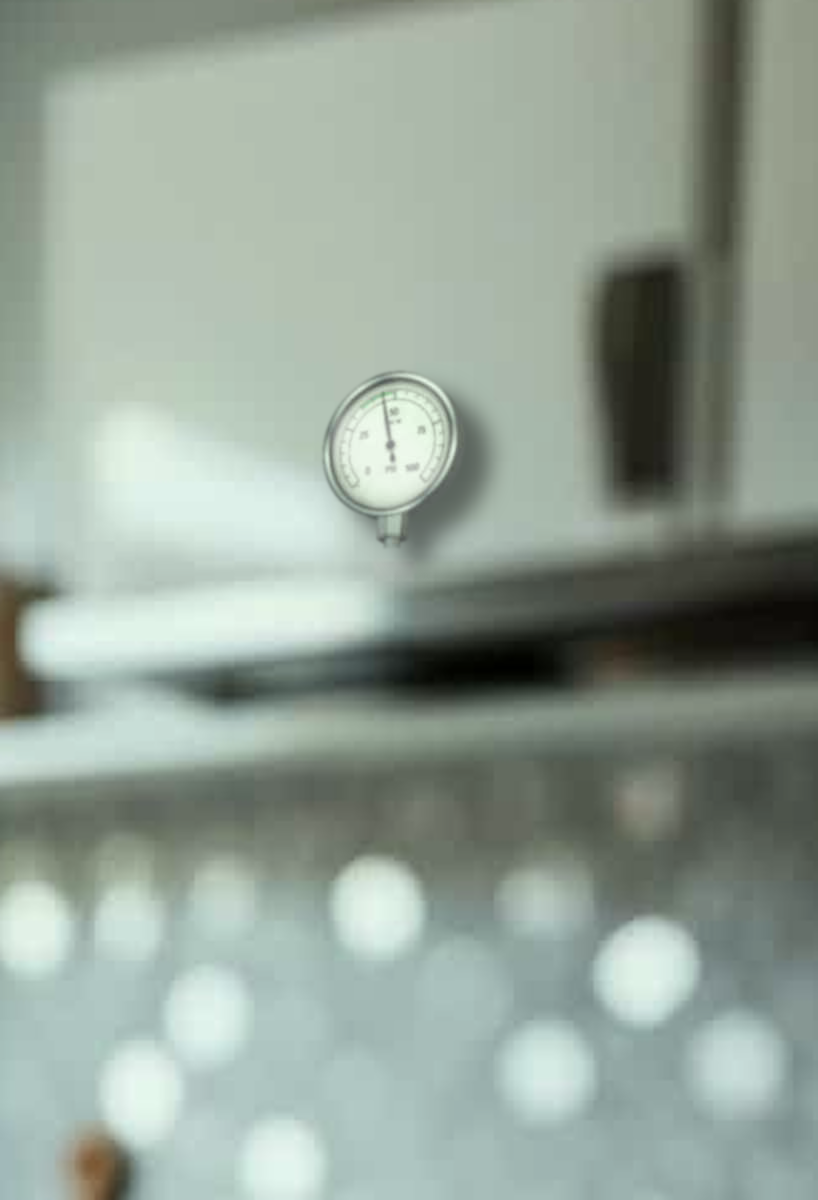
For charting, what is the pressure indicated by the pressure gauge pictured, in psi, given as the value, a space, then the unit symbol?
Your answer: 45 psi
